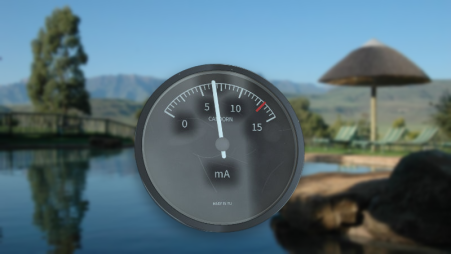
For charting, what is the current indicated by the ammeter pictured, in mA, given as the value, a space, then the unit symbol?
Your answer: 6.5 mA
